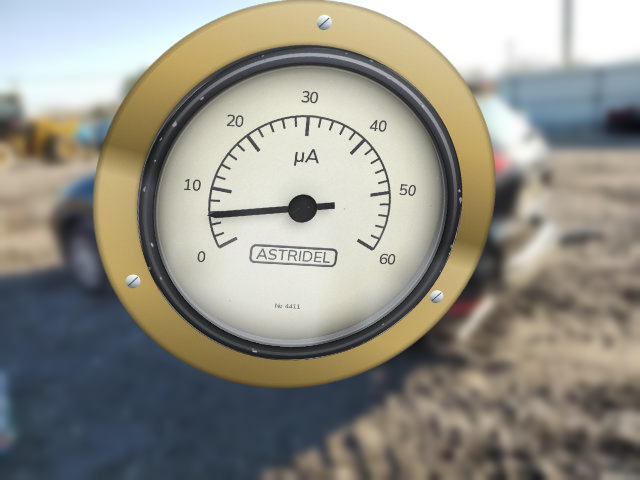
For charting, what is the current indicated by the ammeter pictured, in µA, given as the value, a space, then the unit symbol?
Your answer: 6 µA
